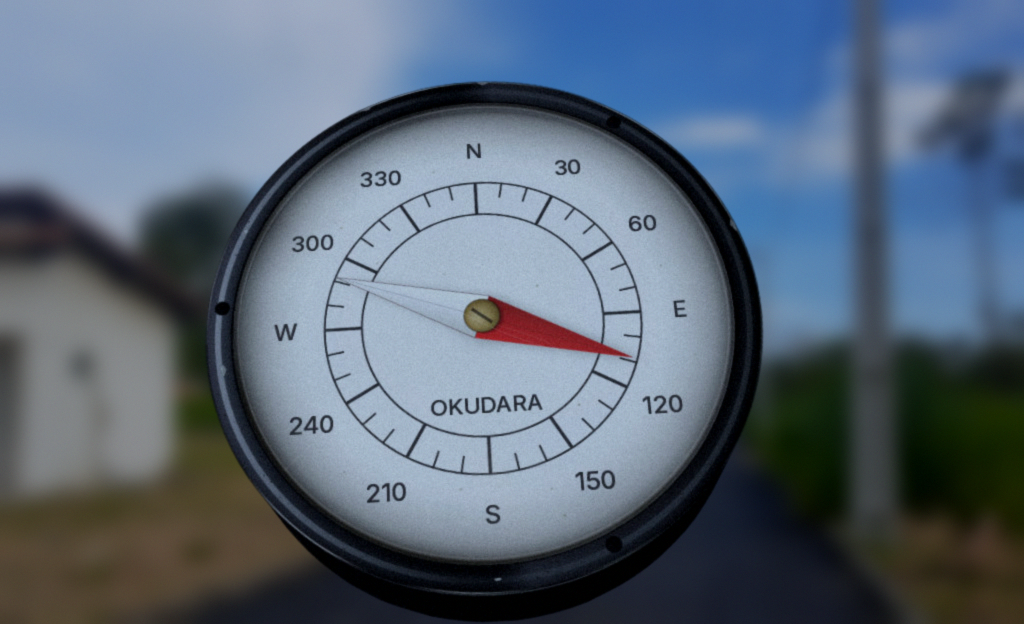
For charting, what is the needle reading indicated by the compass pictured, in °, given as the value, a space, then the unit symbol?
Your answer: 110 °
